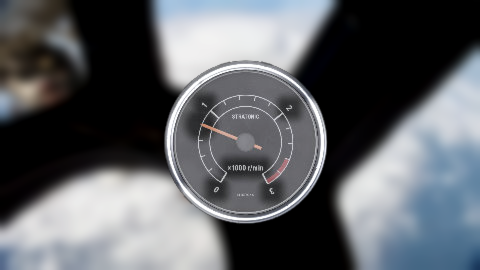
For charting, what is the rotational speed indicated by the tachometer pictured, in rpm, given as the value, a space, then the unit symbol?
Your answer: 800 rpm
